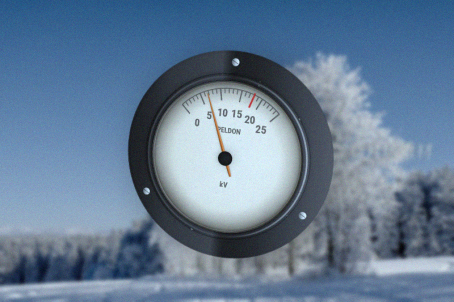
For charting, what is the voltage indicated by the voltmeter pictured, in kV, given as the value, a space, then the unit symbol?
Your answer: 7 kV
